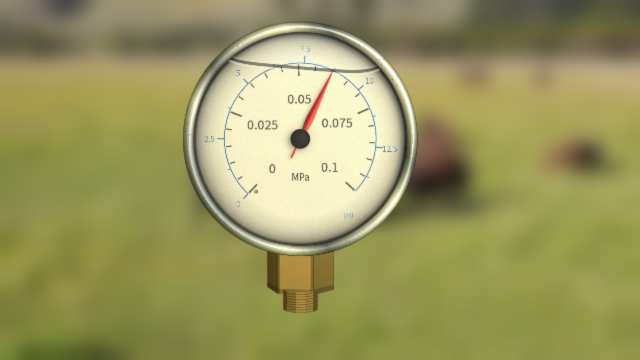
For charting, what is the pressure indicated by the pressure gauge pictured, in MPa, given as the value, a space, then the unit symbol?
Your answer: 0.06 MPa
